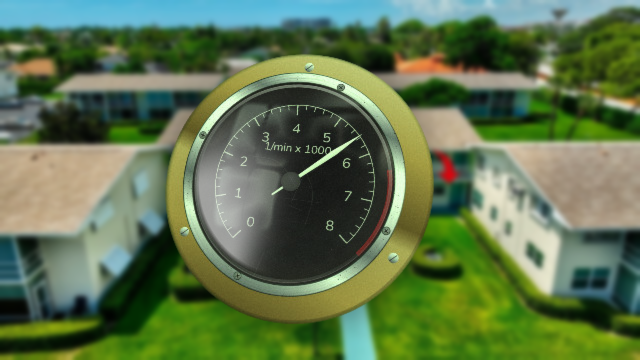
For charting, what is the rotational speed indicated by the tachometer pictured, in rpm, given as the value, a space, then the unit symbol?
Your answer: 5600 rpm
